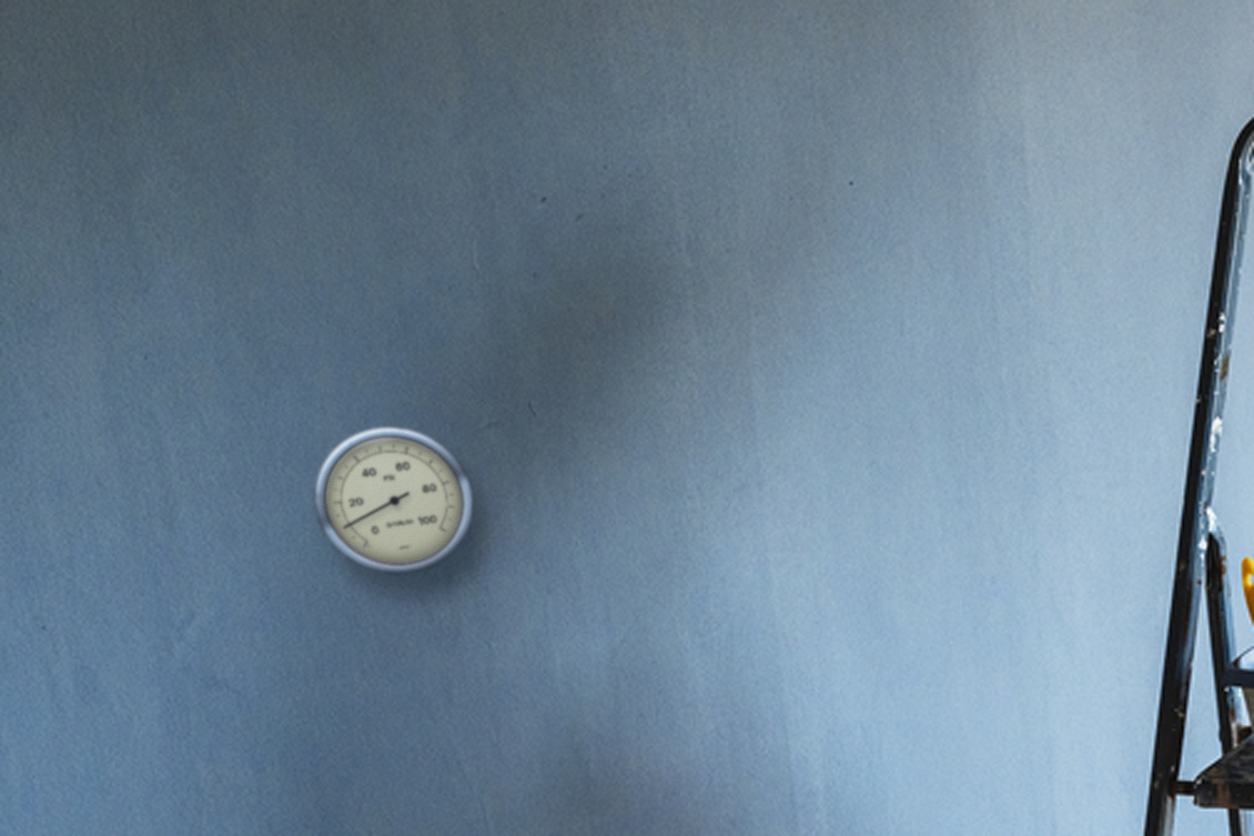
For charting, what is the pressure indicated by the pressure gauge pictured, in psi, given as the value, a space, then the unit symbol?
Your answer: 10 psi
